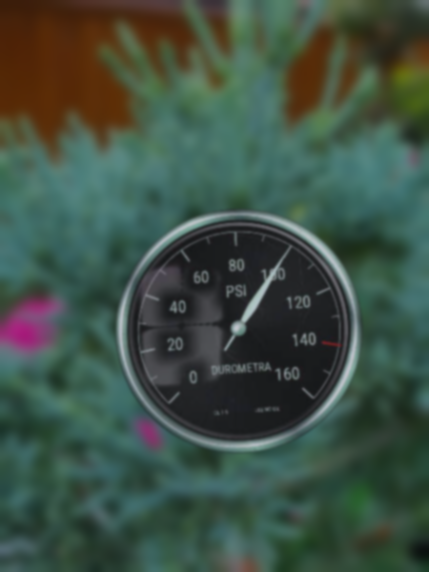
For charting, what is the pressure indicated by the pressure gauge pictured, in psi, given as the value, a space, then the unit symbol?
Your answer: 100 psi
